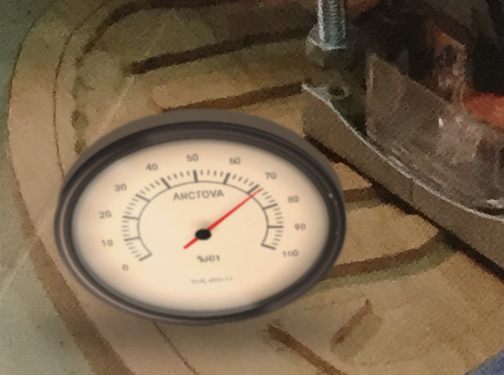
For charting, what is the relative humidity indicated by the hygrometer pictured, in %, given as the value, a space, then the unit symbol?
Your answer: 70 %
